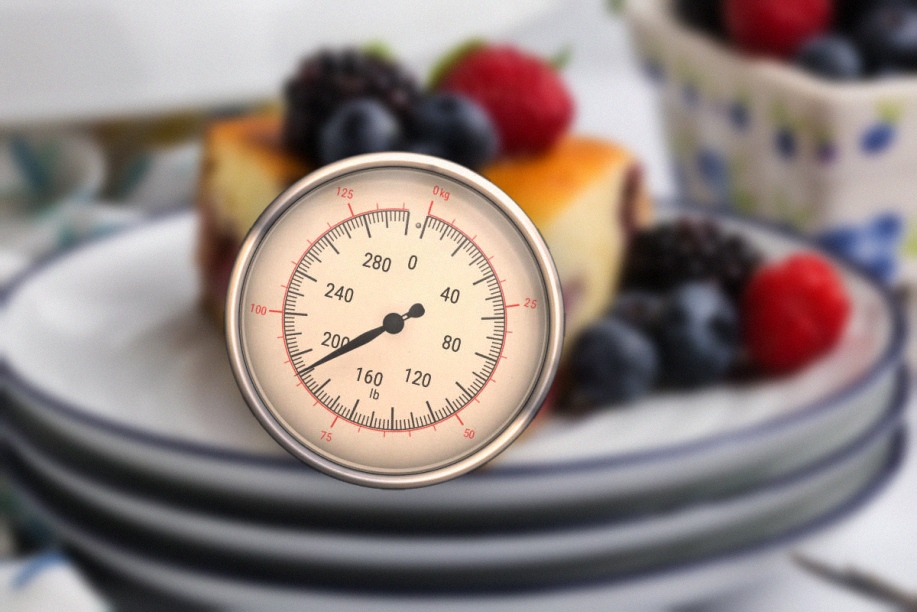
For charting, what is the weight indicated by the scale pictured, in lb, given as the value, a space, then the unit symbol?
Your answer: 192 lb
